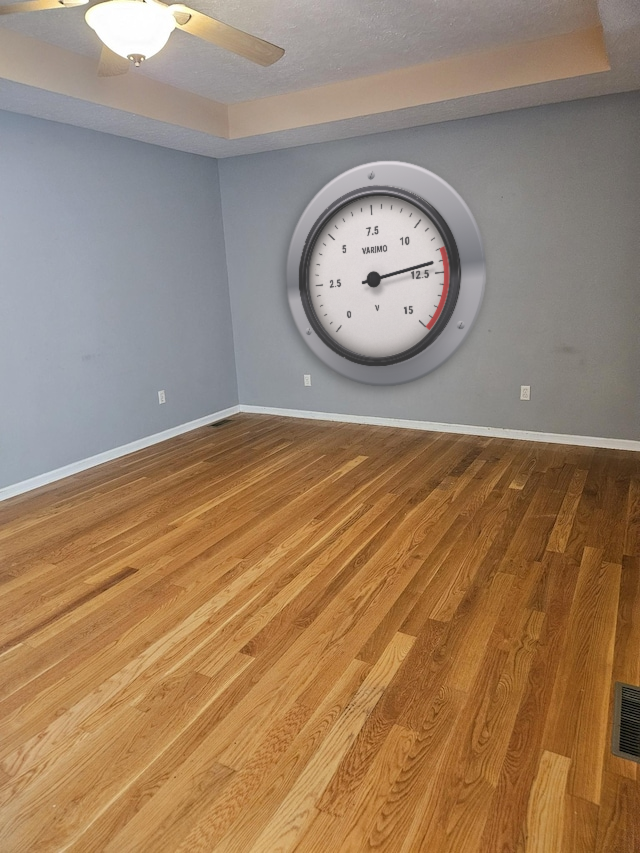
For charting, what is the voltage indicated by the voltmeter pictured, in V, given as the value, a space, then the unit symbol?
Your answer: 12 V
